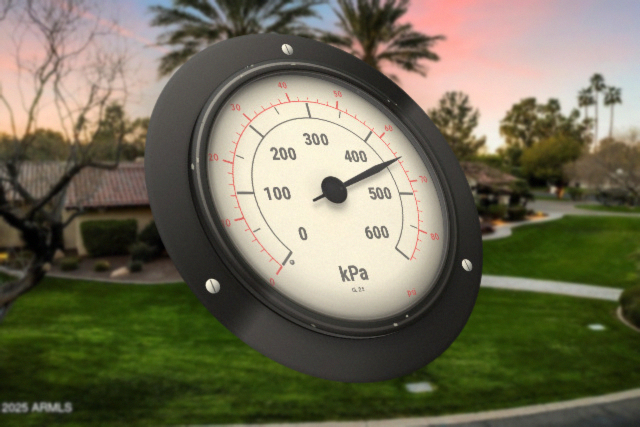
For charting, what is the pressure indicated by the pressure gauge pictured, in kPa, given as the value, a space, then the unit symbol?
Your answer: 450 kPa
